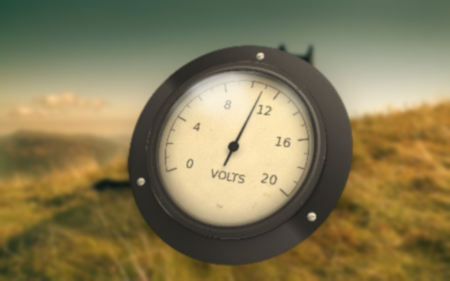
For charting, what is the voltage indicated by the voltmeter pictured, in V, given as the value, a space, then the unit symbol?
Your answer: 11 V
